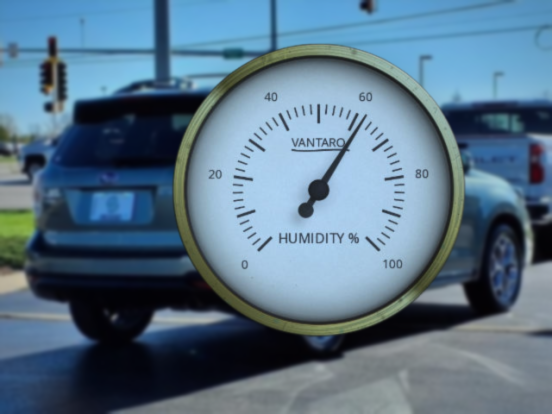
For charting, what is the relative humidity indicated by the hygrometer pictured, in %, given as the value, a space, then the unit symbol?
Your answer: 62 %
